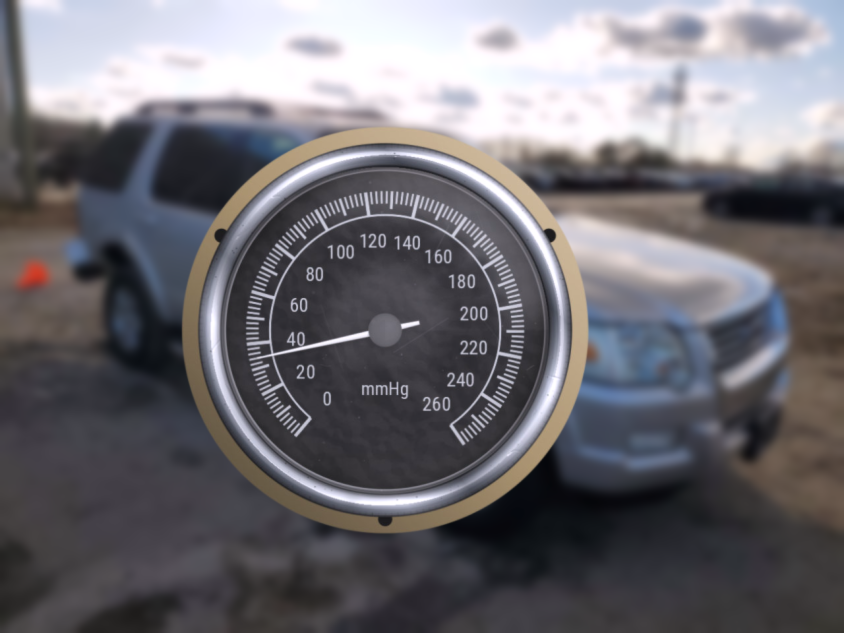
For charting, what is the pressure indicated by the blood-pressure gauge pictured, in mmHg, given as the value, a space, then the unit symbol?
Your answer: 34 mmHg
